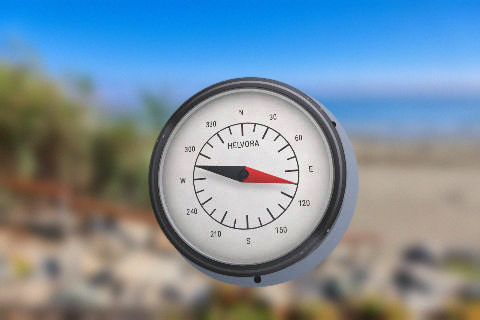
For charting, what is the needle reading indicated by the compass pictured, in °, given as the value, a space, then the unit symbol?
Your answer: 105 °
